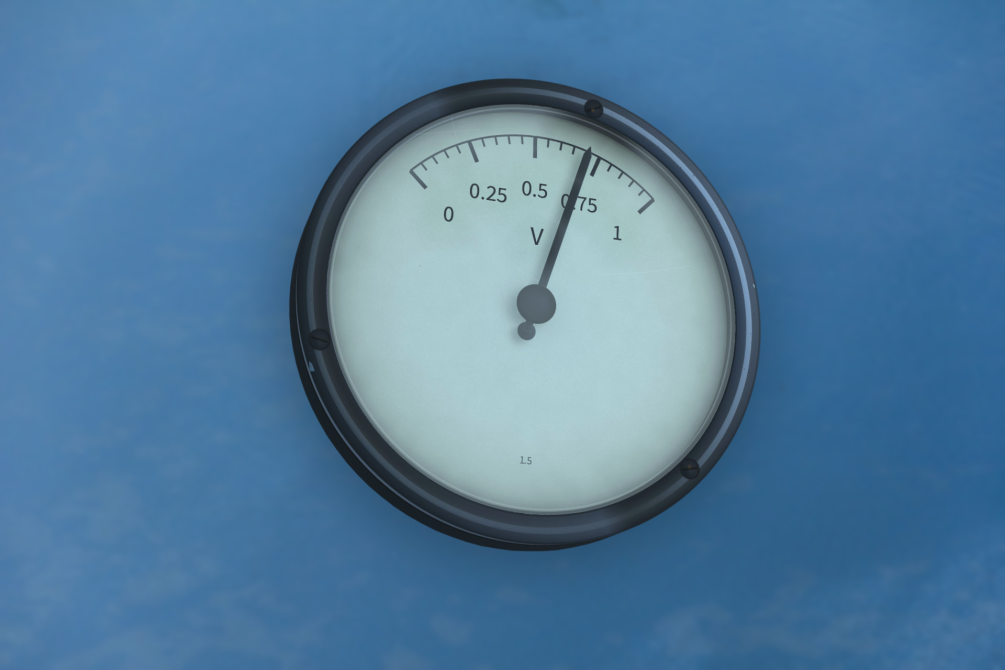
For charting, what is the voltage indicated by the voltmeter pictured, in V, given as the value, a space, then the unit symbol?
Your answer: 0.7 V
